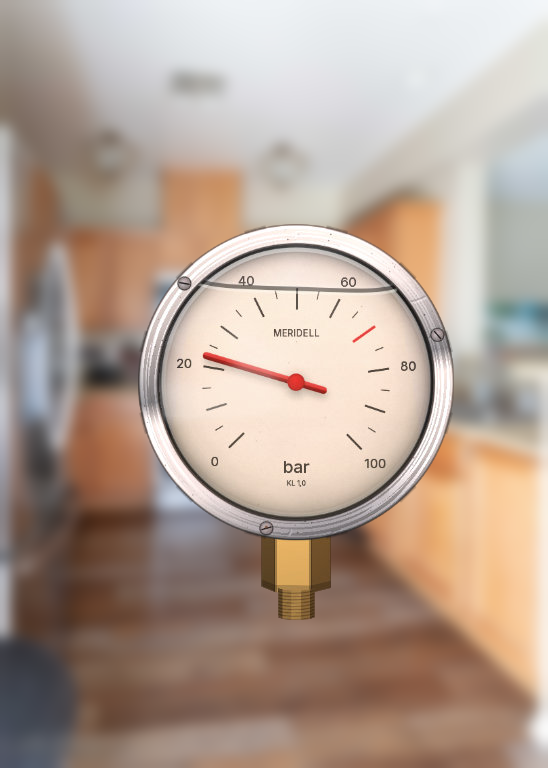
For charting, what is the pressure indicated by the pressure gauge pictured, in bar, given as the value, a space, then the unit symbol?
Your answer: 22.5 bar
